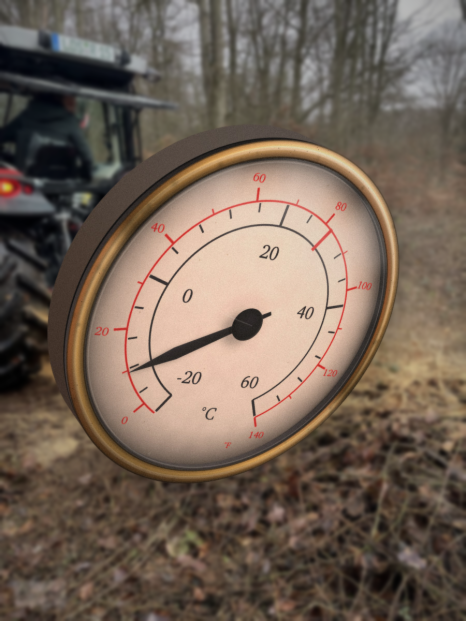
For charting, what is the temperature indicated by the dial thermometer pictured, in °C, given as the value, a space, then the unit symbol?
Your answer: -12 °C
